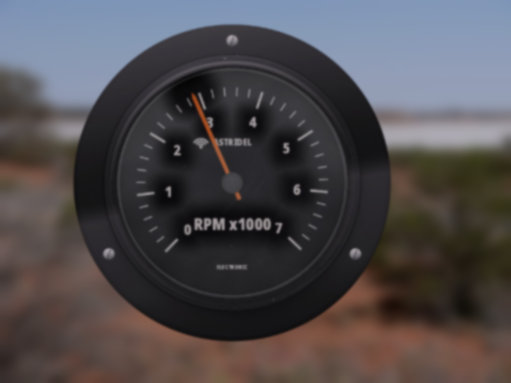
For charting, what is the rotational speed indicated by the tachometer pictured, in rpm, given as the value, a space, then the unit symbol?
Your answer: 2900 rpm
